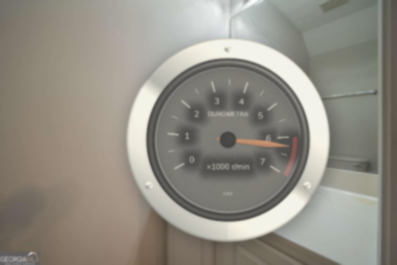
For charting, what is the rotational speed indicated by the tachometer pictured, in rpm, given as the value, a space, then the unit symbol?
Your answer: 6250 rpm
